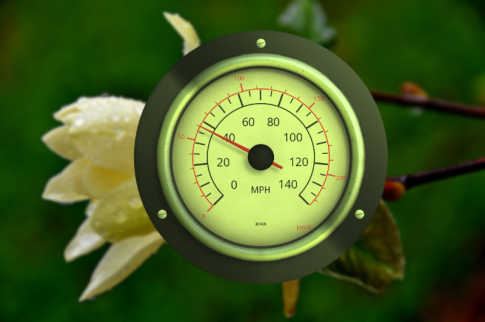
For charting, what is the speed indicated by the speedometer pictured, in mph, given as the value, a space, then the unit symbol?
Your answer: 37.5 mph
